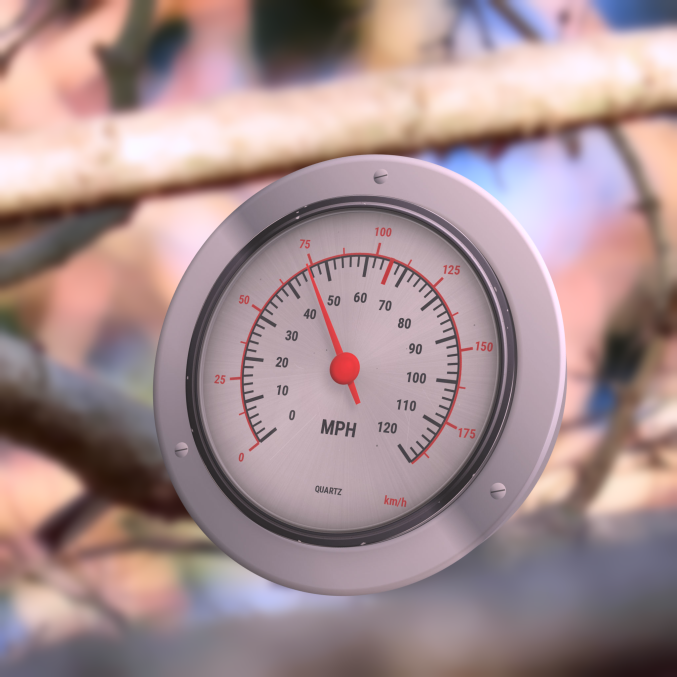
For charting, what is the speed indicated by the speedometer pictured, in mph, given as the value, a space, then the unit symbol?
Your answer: 46 mph
